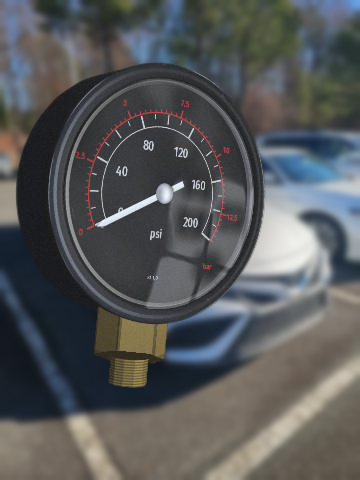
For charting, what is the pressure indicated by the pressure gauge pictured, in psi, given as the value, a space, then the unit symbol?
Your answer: 0 psi
